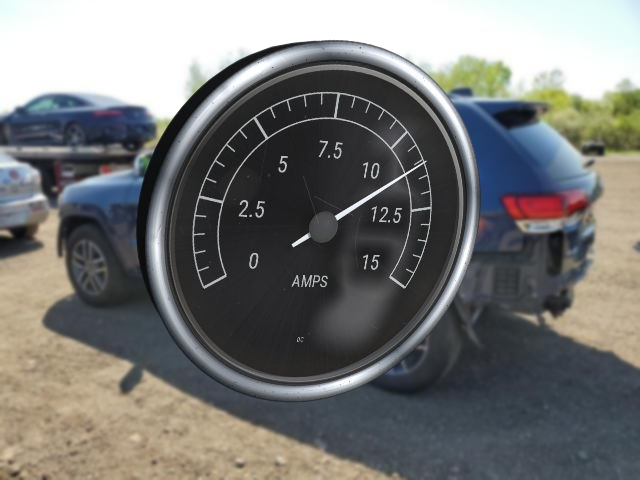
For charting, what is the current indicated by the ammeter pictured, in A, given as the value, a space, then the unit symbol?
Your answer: 11 A
